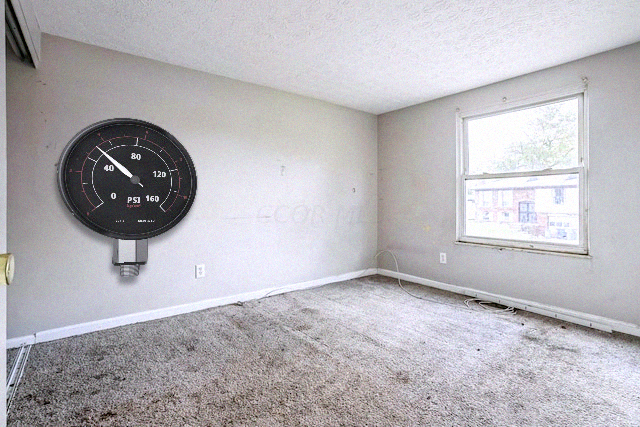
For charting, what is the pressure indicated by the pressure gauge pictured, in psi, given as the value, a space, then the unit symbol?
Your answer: 50 psi
